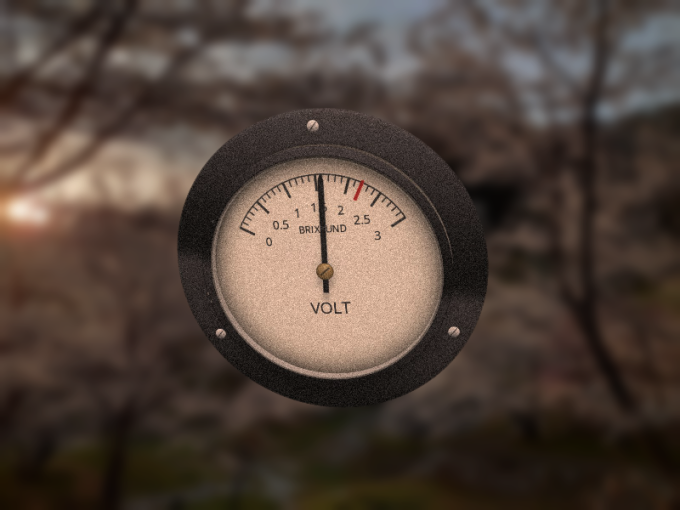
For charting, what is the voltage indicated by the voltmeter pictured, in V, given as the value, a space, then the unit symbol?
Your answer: 1.6 V
